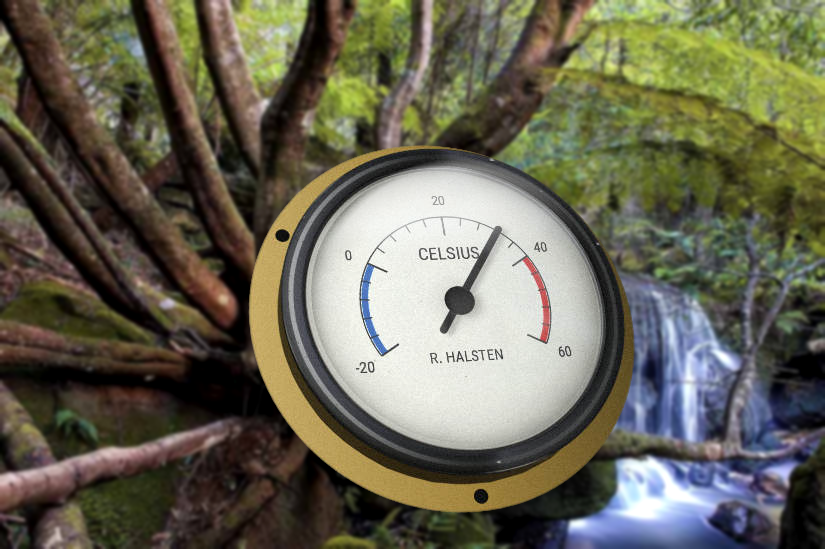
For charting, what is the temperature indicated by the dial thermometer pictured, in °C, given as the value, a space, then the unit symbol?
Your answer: 32 °C
